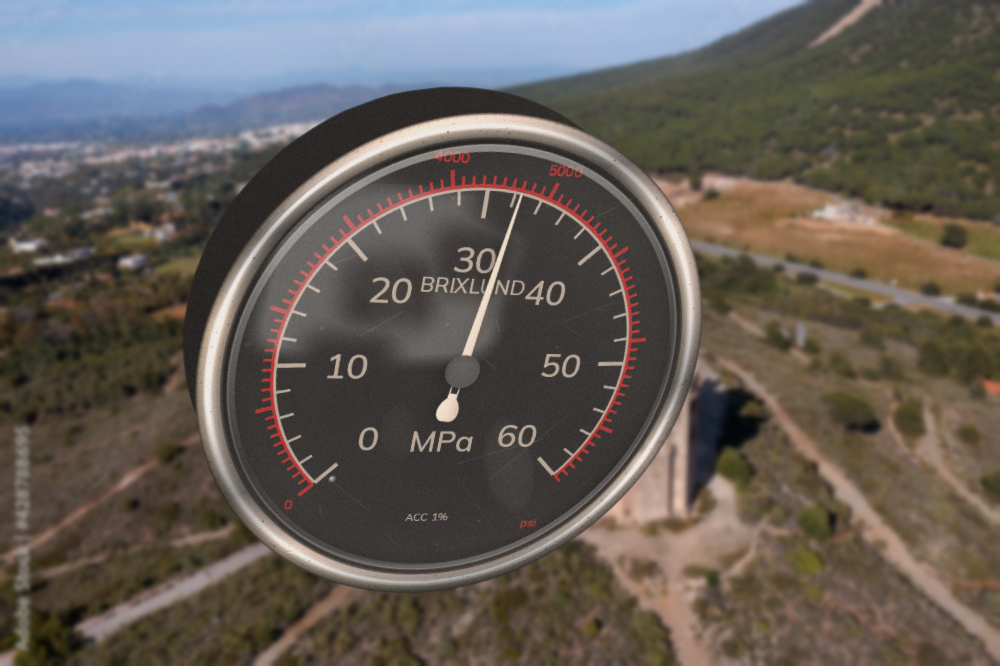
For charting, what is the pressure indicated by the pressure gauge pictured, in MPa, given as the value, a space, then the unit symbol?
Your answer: 32 MPa
